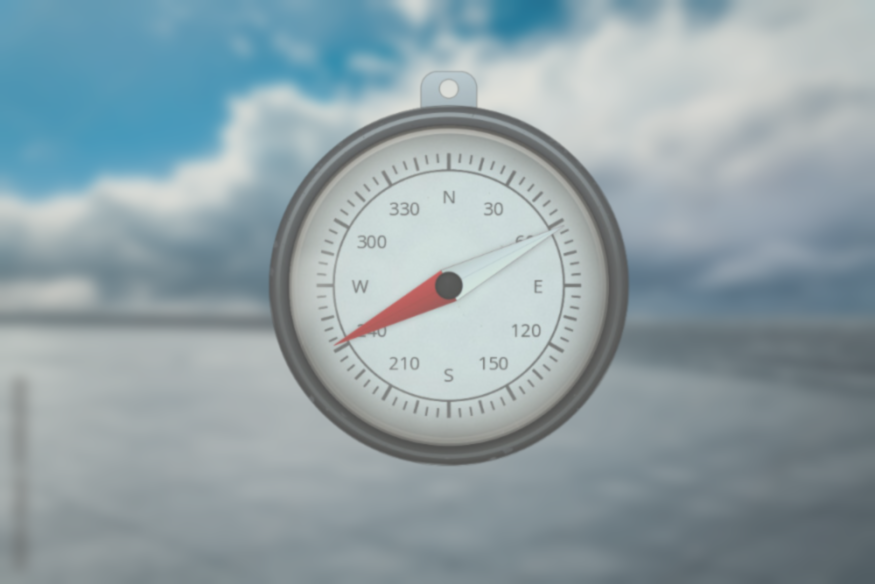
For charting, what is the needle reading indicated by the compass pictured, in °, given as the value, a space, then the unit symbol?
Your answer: 242.5 °
